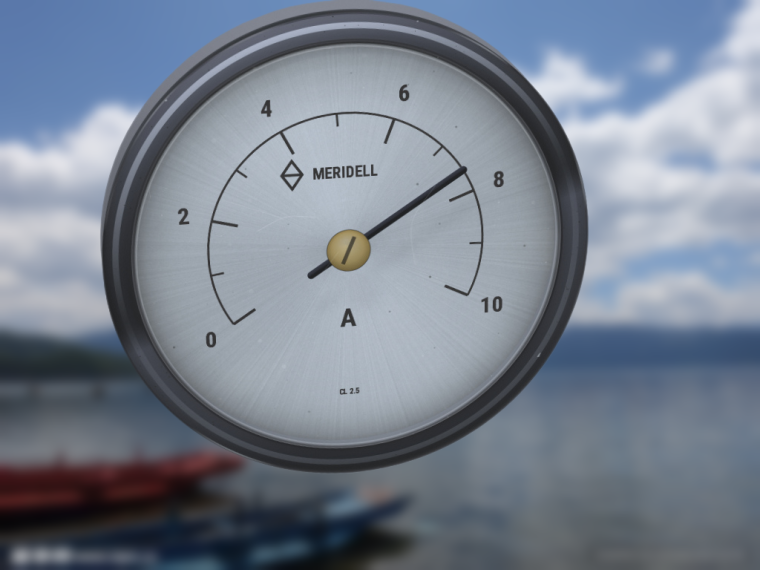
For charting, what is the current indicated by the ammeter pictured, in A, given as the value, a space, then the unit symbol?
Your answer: 7.5 A
